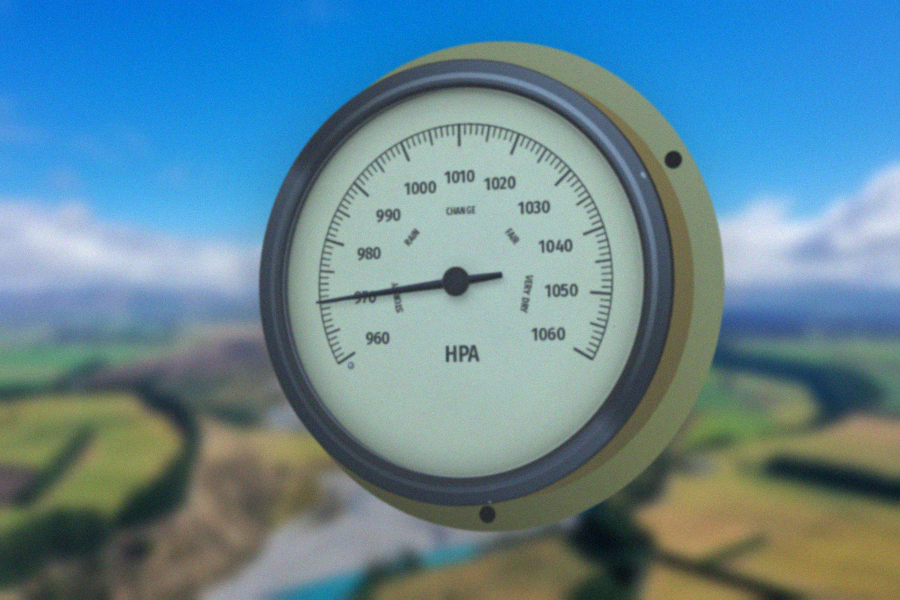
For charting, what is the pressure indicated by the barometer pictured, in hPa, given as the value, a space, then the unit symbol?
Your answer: 970 hPa
